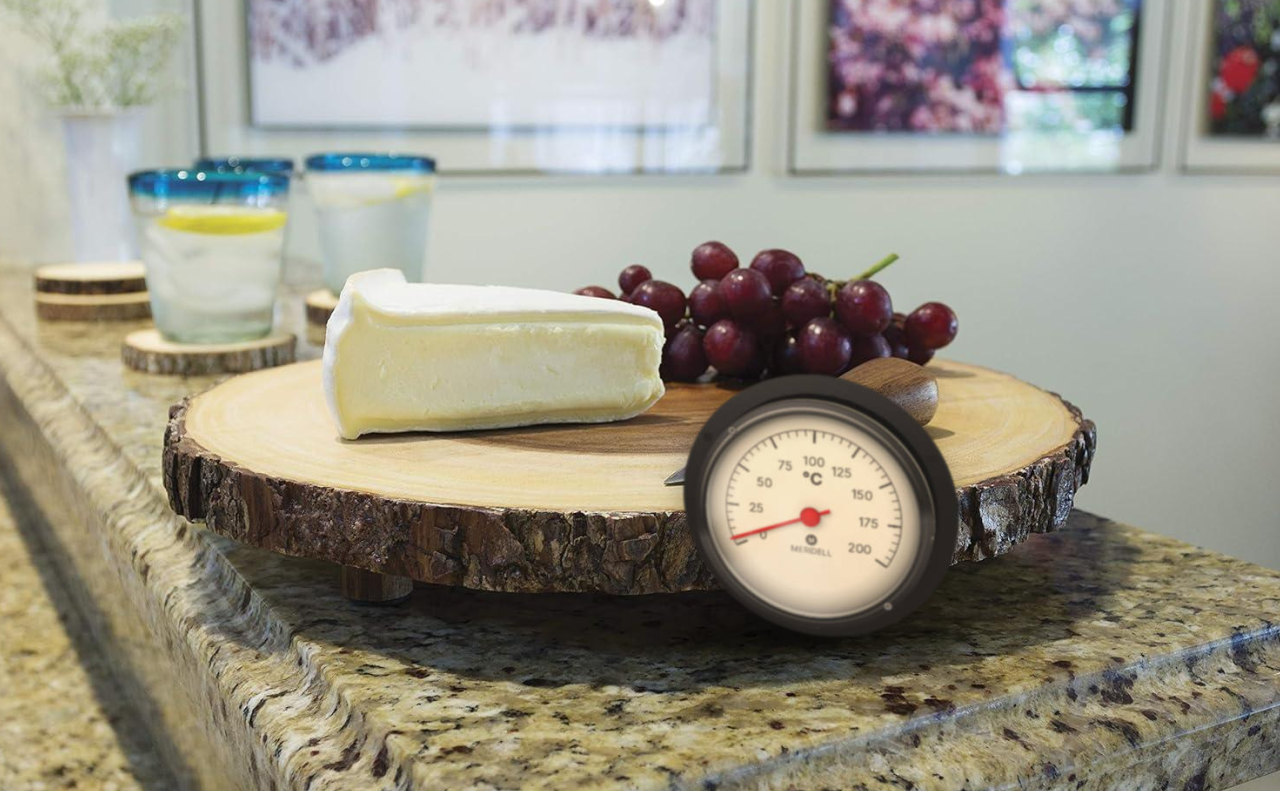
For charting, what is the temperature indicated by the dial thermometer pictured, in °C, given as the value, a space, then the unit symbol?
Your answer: 5 °C
